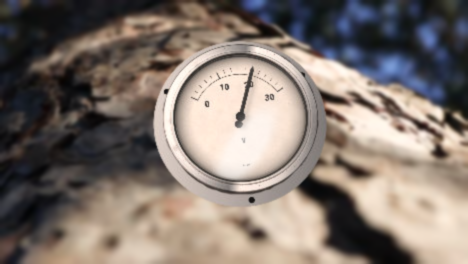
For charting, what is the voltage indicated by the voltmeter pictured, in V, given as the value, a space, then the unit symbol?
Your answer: 20 V
